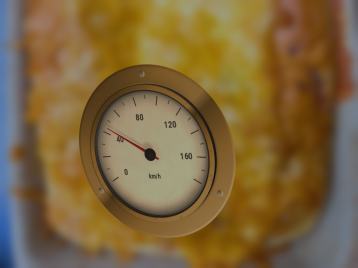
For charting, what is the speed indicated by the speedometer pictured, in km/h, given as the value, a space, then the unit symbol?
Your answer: 45 km/h
